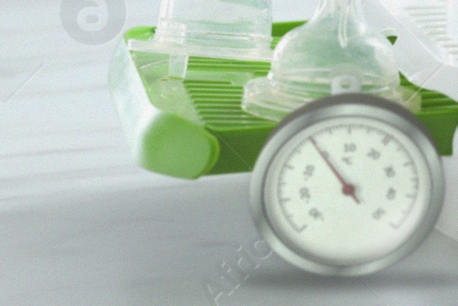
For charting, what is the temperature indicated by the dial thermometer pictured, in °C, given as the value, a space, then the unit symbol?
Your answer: 0 °C
